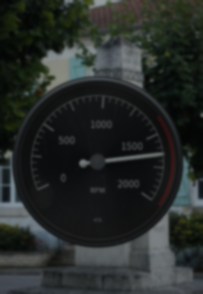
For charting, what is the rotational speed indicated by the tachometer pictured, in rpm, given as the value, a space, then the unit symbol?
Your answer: 1650 rpm
